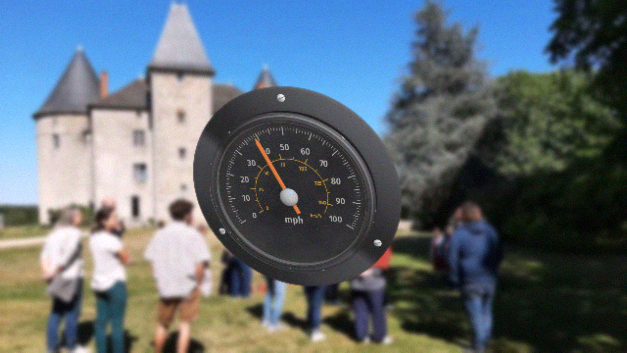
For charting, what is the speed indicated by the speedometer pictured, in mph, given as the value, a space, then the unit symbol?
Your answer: 40 mph
